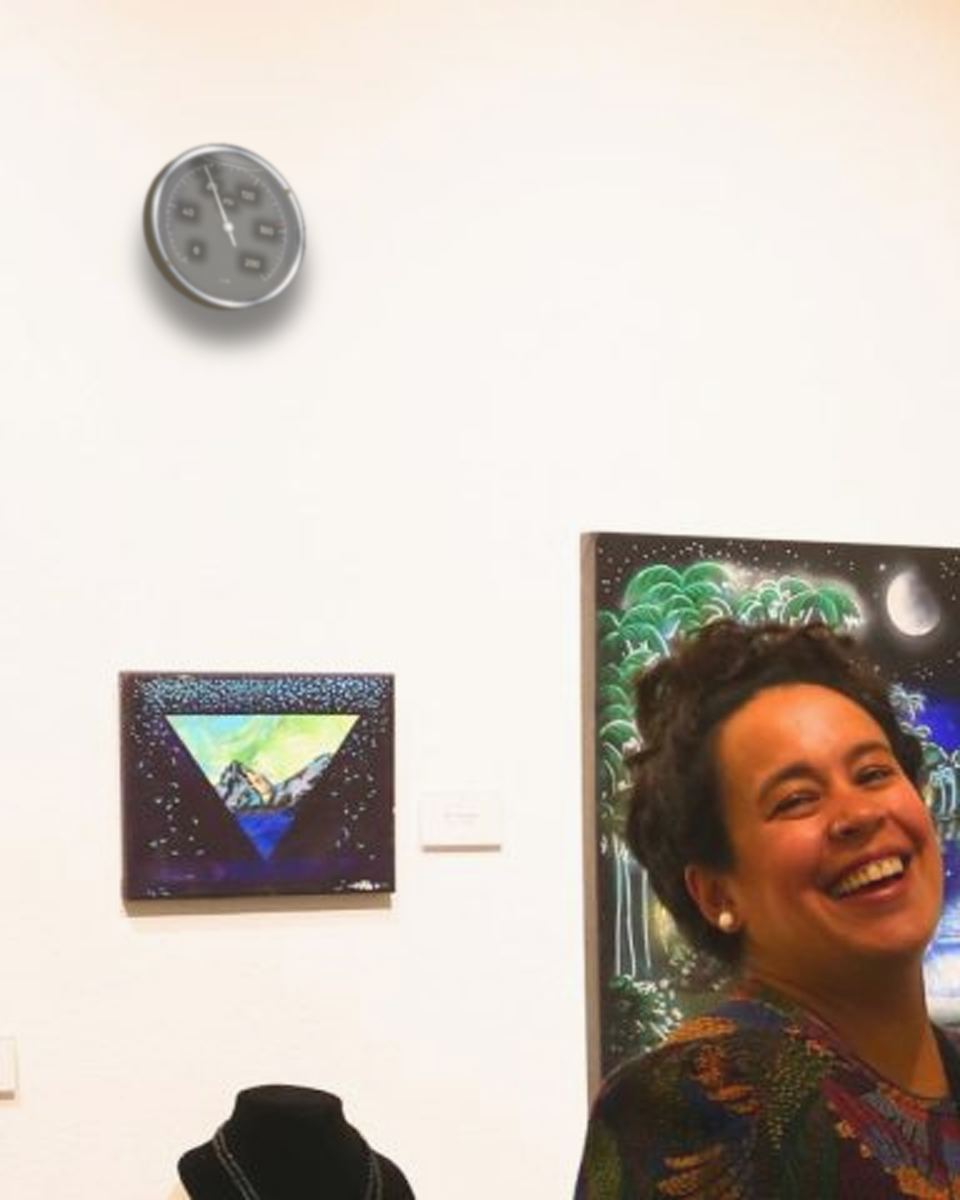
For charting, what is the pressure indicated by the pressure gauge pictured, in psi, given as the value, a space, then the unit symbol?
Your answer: 80 psi
